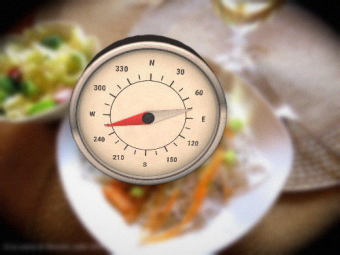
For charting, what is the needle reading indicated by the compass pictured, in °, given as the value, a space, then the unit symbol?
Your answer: 255 °
